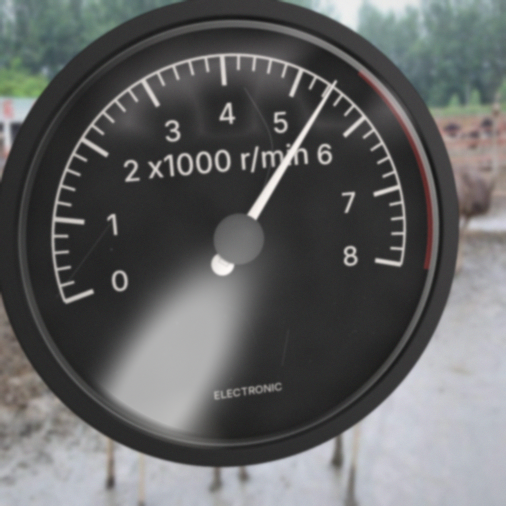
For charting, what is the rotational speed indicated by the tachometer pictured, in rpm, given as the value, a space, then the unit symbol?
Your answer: 5400 rpm
